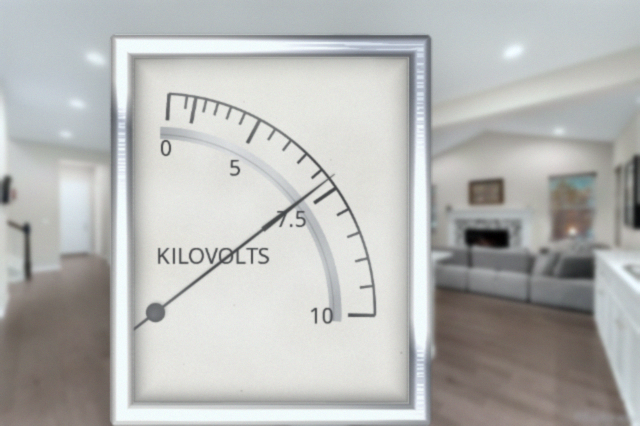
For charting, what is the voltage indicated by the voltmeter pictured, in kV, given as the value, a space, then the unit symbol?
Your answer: 7.25 kV
